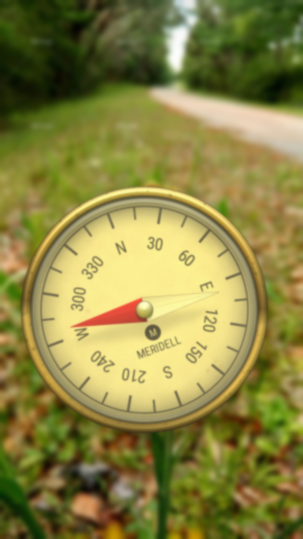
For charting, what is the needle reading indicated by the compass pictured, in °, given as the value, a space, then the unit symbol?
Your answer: 277.5 °
